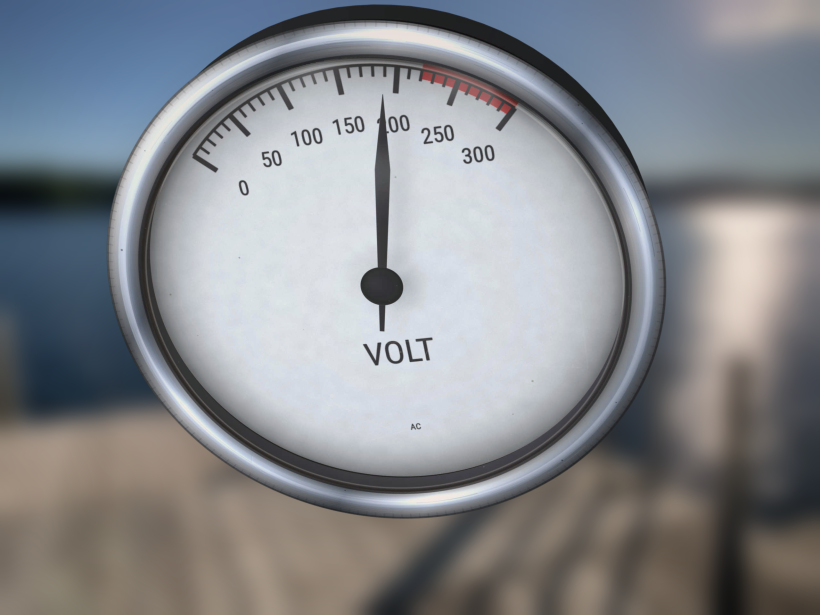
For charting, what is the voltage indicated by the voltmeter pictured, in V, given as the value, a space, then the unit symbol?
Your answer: 190 V
